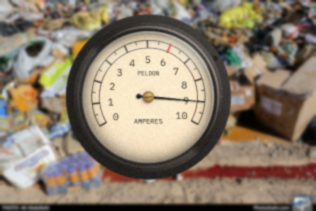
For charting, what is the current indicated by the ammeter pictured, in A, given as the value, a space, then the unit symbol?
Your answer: 9 A
